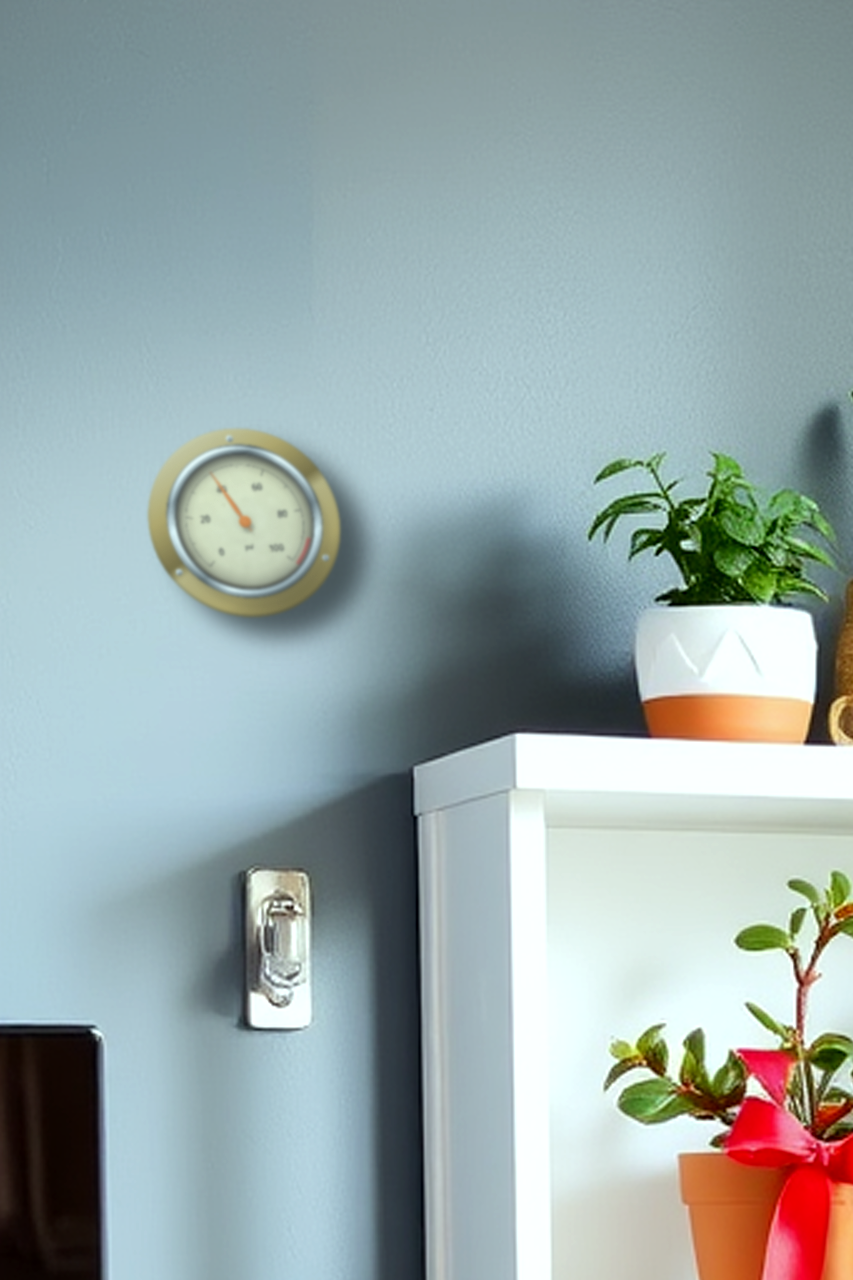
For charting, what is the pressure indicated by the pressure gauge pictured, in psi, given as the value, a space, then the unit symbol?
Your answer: 40 psi
